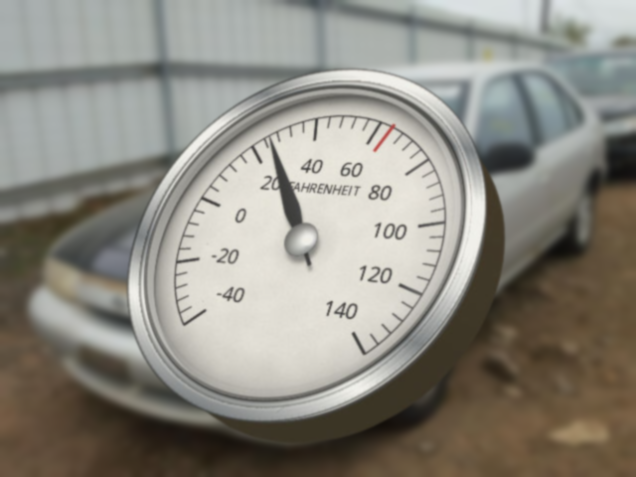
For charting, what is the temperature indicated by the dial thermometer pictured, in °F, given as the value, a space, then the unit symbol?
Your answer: 26 °F
